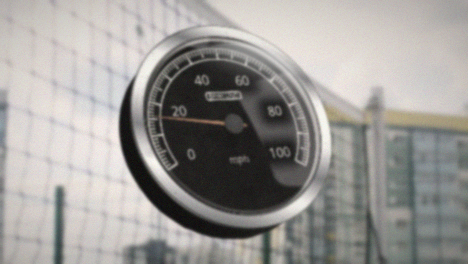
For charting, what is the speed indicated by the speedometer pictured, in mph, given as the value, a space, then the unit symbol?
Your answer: 15 mph
